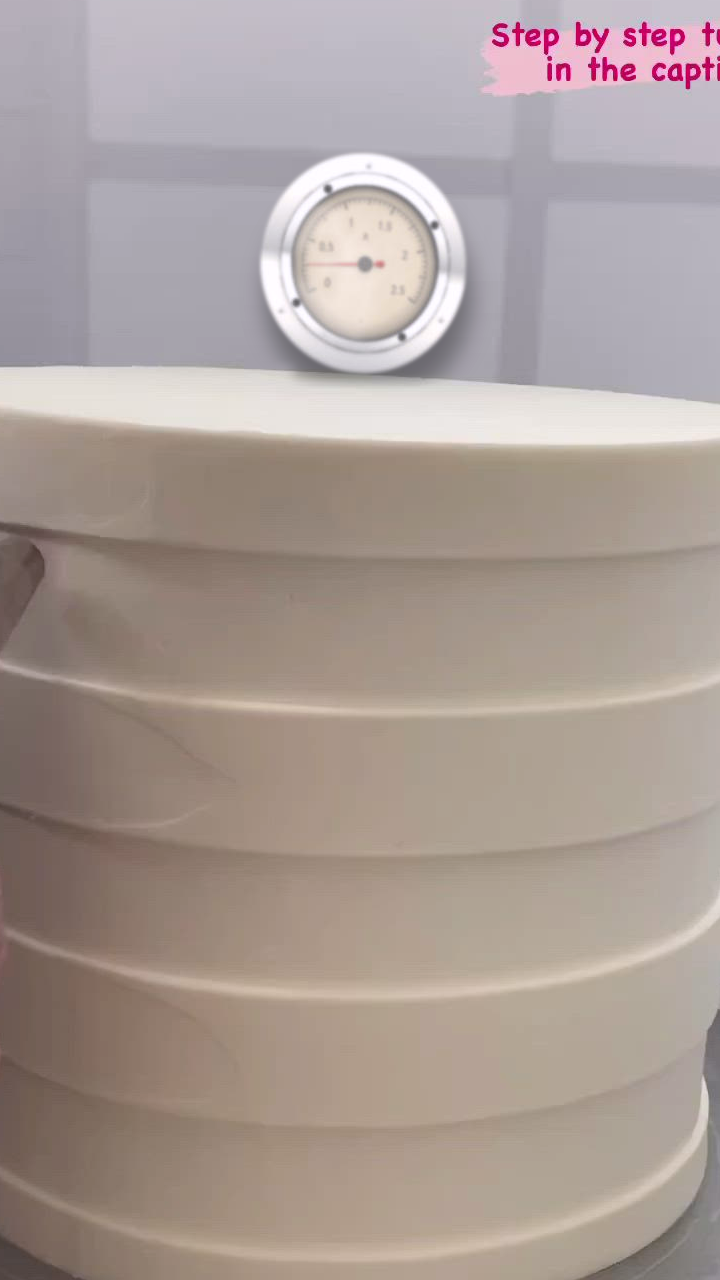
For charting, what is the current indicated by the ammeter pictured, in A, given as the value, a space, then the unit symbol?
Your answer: 0.25 A
